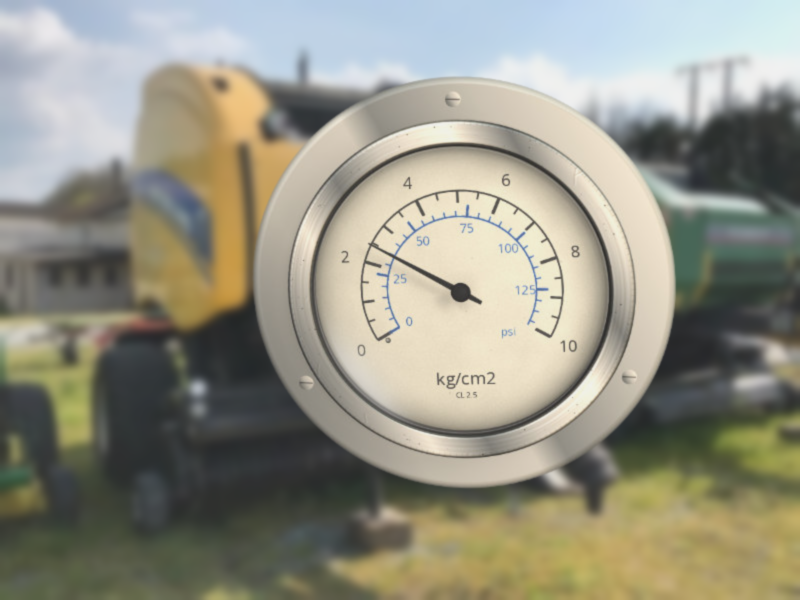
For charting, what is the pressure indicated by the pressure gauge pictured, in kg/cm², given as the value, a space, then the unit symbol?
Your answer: 2.5 kg/cm²
